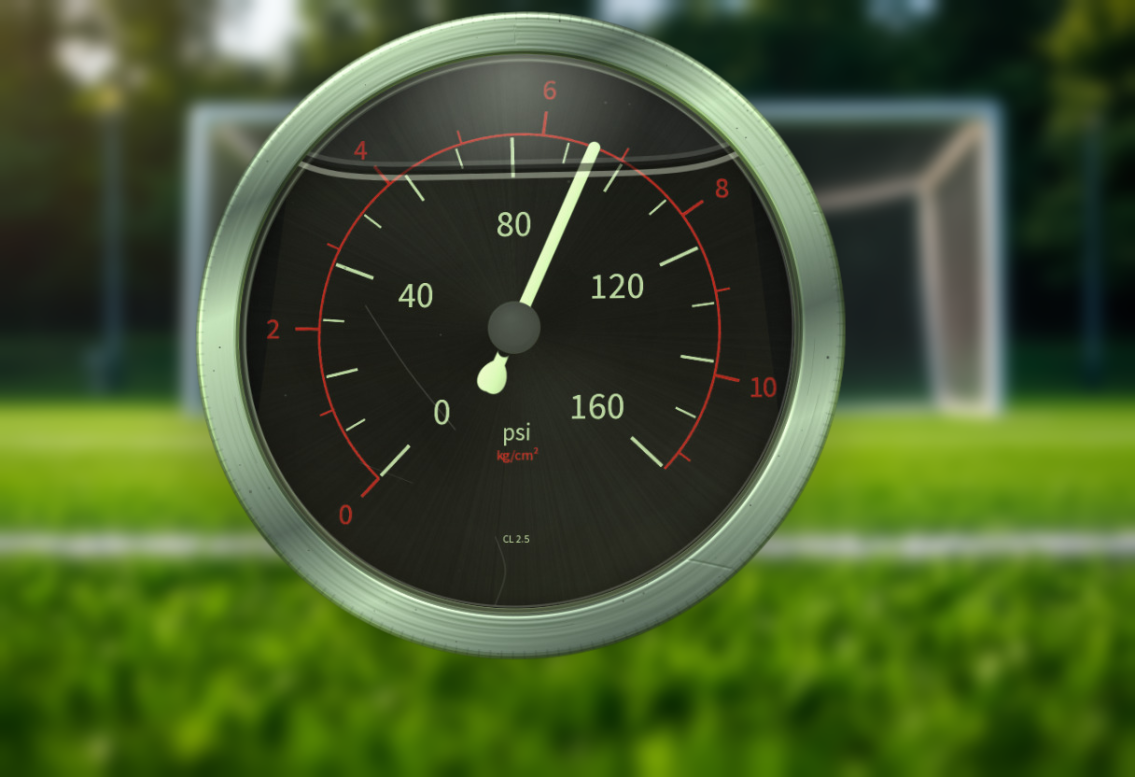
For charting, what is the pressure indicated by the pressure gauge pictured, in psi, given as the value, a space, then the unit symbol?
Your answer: 95 psi
